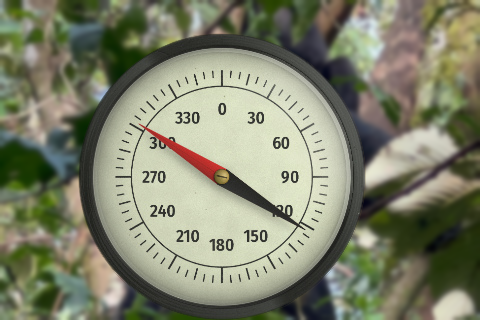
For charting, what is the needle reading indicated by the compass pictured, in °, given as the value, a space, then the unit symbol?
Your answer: 302.5 °
